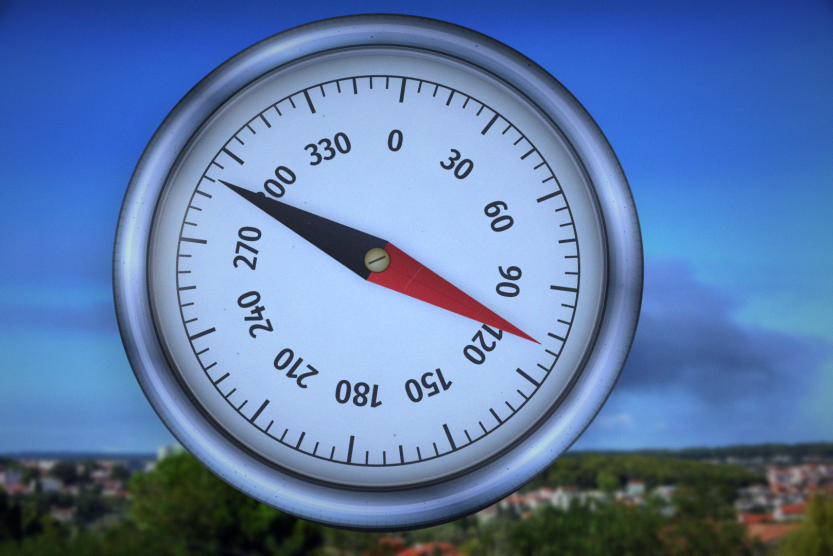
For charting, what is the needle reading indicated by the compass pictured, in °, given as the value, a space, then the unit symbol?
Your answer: 110 °
